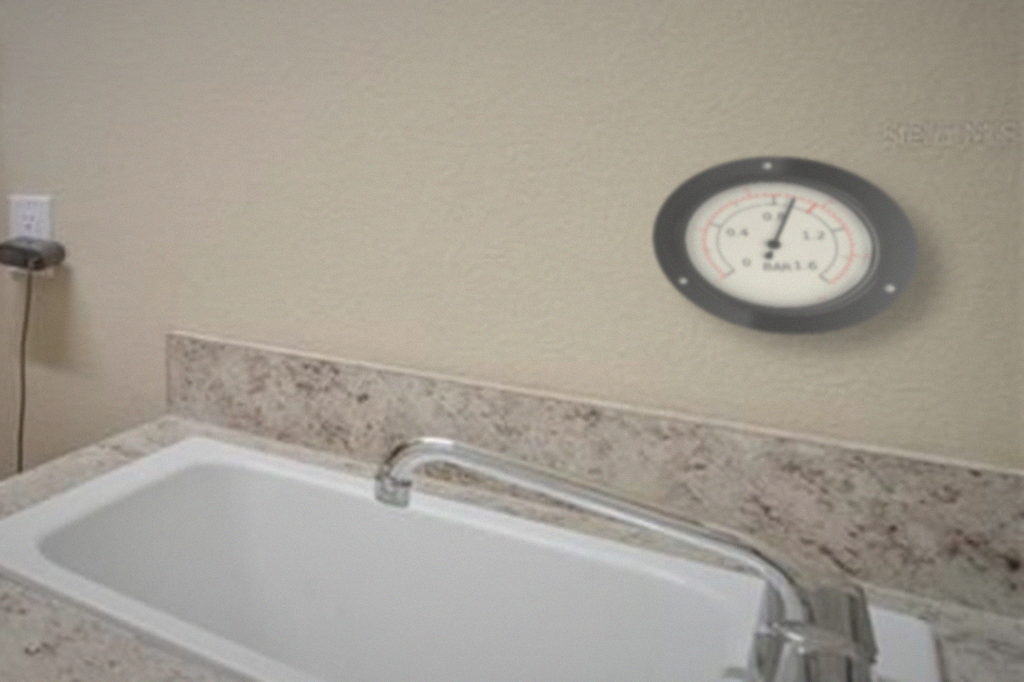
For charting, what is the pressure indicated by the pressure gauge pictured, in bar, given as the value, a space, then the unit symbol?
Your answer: 0.9 bar
